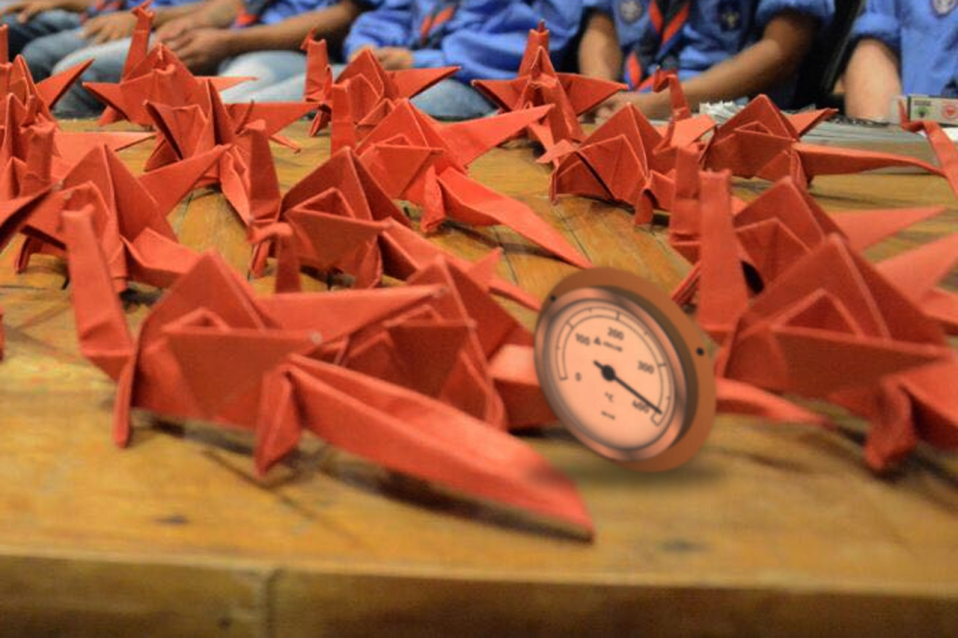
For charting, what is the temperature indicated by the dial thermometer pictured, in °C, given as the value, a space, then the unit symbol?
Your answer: 375 °C
